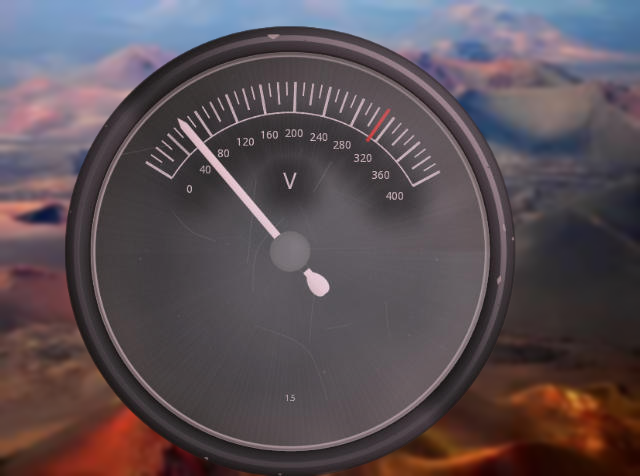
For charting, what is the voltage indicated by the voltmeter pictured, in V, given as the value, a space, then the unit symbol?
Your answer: 60 V
